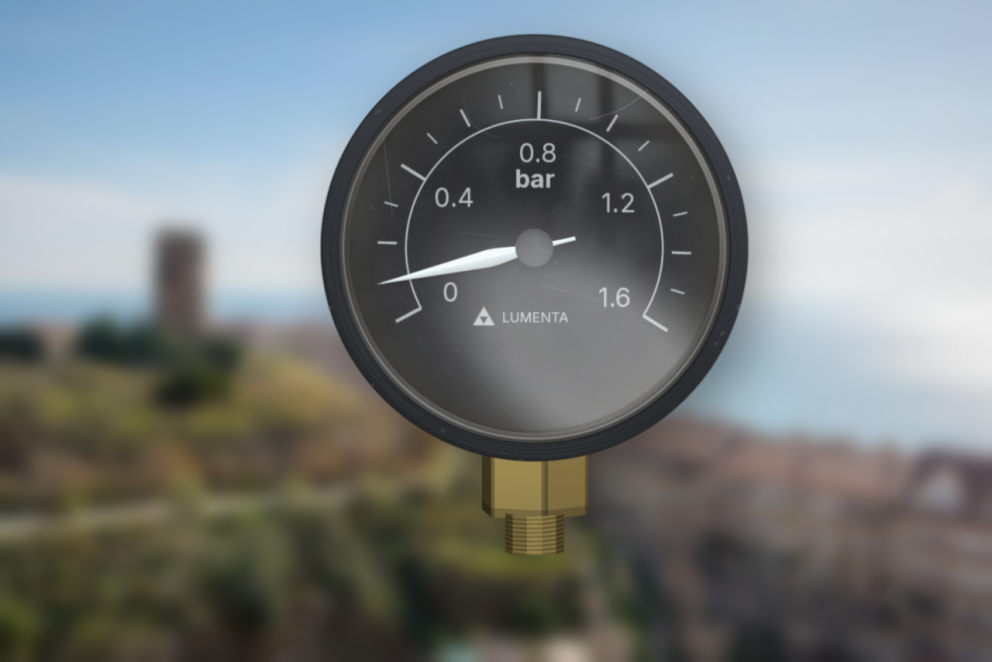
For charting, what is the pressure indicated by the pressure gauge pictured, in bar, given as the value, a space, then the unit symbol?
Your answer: 0.1 bar
